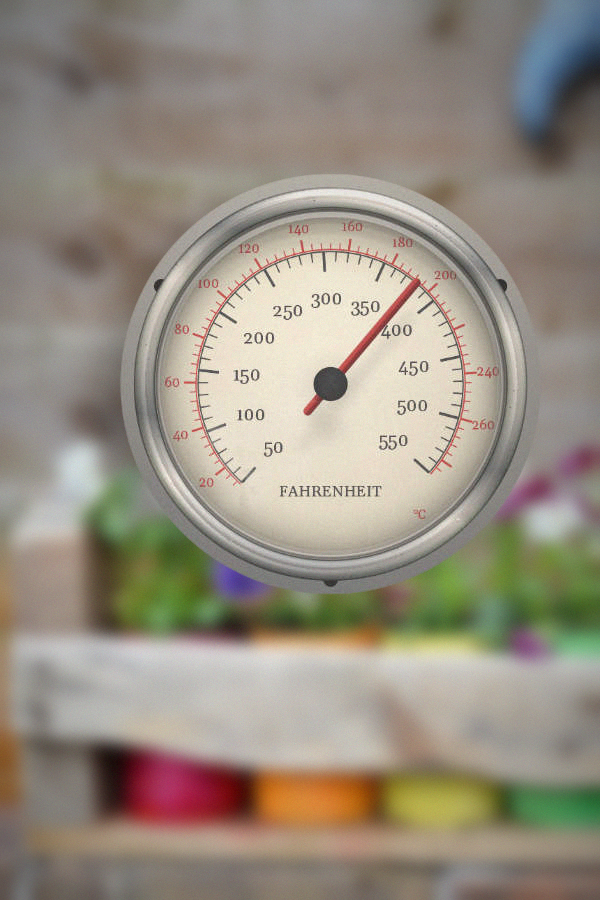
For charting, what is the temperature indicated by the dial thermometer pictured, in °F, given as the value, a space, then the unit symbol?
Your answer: 380 °F
